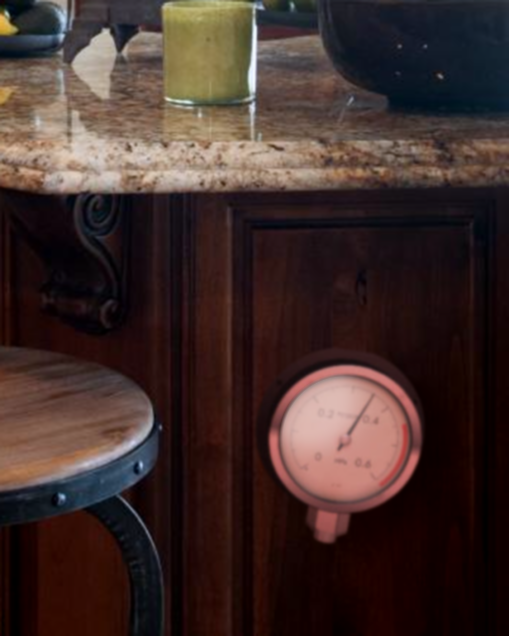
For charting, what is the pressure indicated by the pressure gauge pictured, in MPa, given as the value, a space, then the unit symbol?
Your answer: 0.35 MPa
